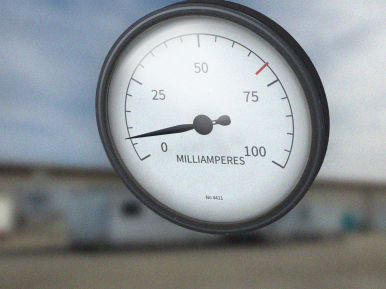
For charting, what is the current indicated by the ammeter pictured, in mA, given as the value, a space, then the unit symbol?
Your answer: 7.5 mA
